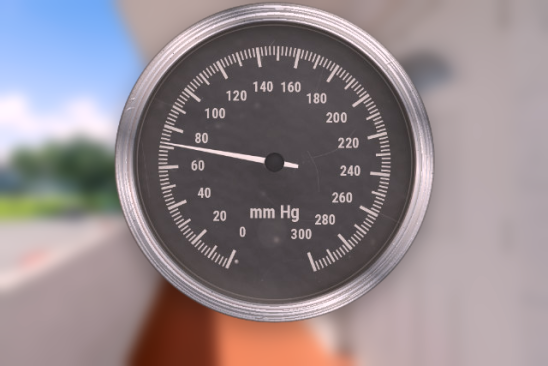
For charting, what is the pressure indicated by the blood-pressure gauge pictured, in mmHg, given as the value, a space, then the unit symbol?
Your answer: 72 mmHg
